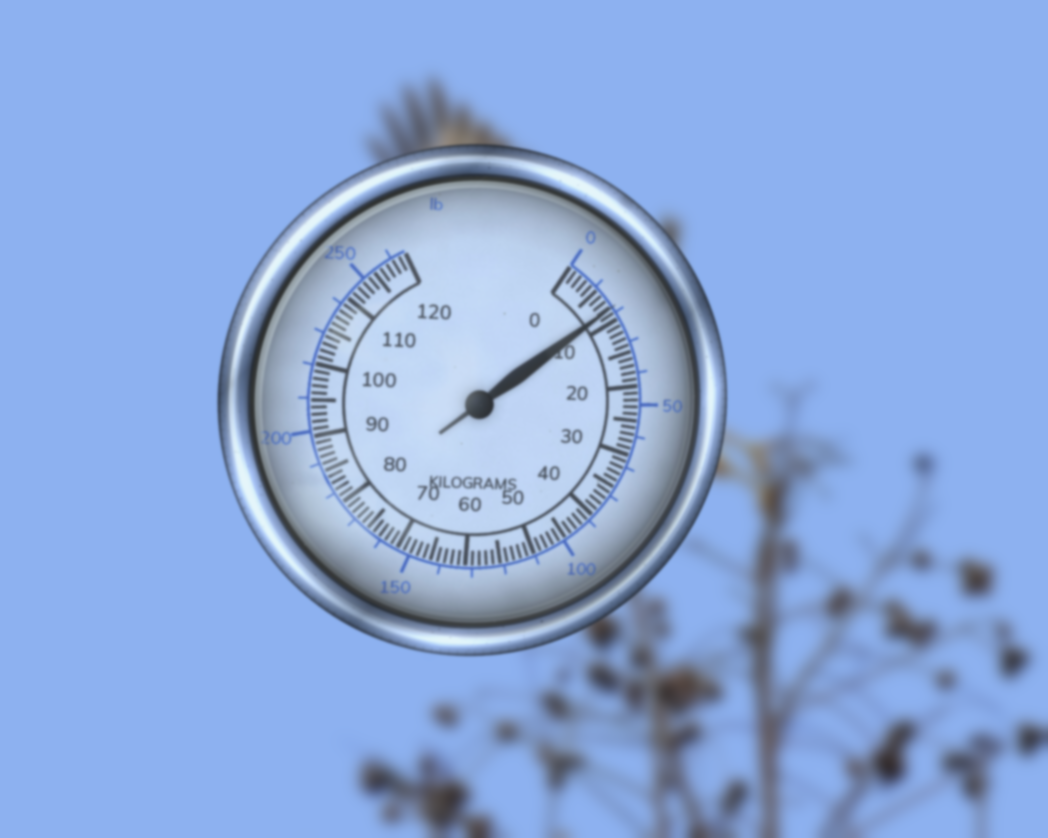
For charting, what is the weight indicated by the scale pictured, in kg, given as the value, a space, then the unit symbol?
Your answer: 8 kg
